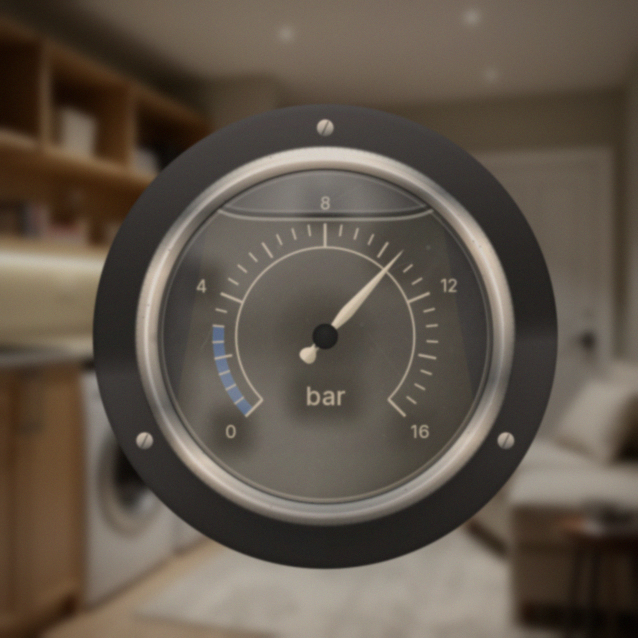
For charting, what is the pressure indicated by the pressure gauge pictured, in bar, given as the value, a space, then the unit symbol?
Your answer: 10.5 bar
